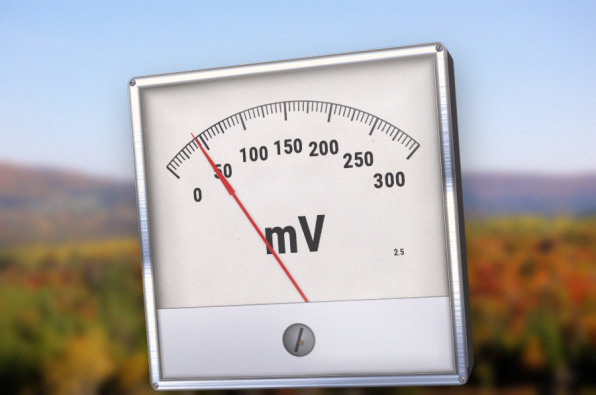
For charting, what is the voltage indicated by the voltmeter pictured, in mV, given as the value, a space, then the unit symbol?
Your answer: 45 mV
